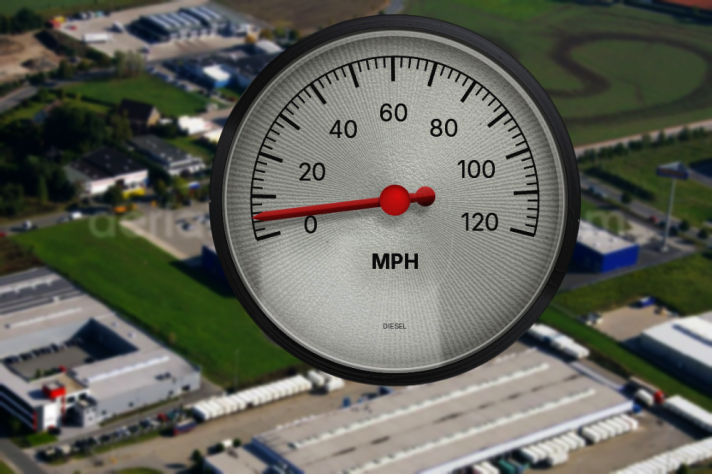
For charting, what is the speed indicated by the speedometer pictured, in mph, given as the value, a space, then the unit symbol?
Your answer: 5 mph
